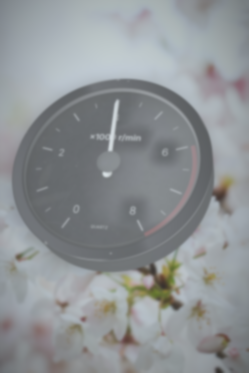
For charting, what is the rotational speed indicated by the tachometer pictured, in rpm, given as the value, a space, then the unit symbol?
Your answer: 4000 rpm
